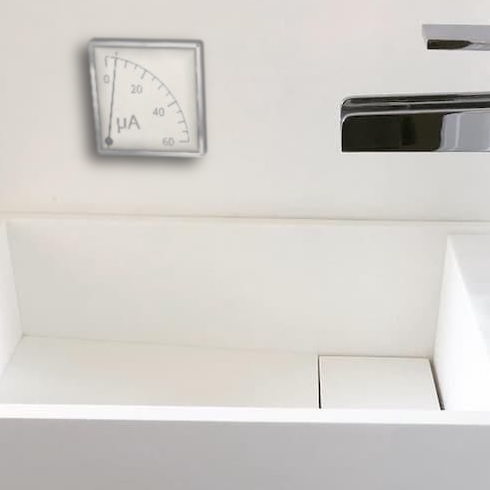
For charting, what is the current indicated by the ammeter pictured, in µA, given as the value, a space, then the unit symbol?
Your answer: 5 µA
